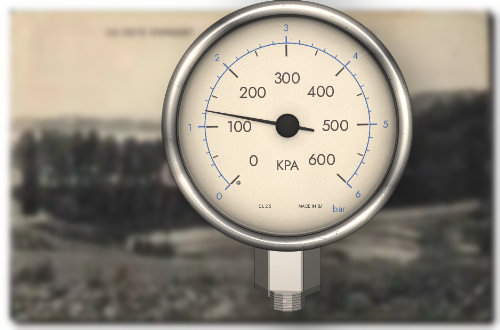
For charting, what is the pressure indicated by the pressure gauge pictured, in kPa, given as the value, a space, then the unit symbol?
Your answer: 125 kPa
